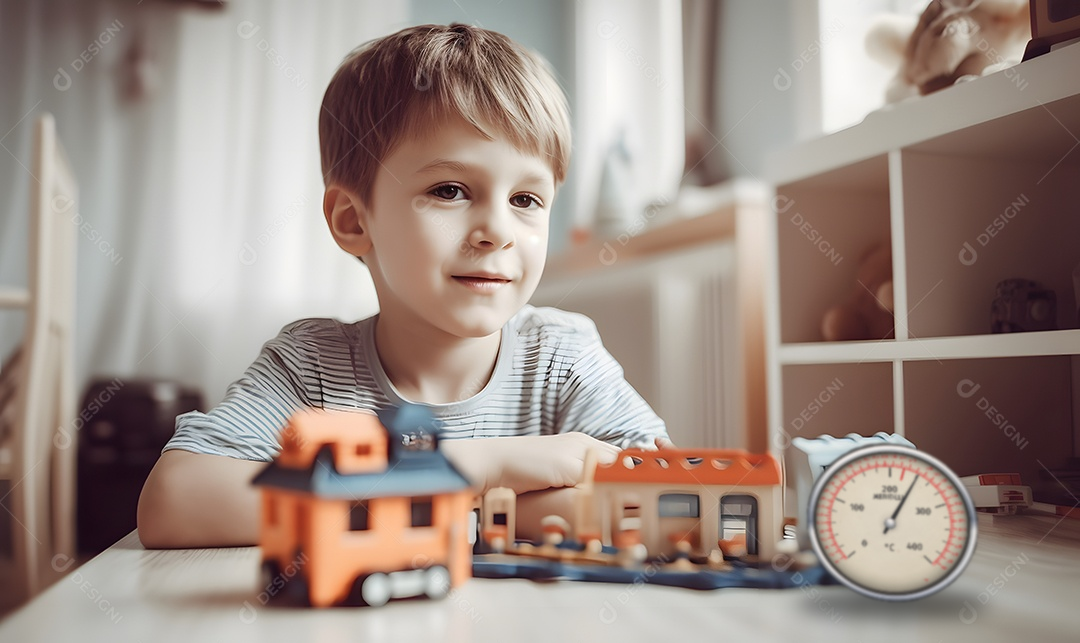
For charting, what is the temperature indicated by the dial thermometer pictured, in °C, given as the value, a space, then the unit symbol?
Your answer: 240 °C
